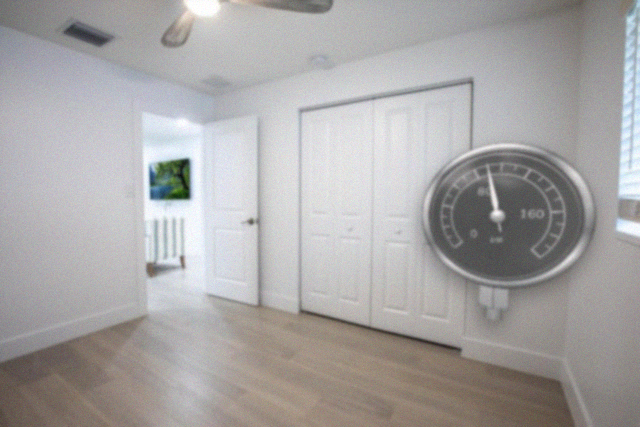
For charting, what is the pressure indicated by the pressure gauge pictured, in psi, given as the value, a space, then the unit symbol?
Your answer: 90 psi
